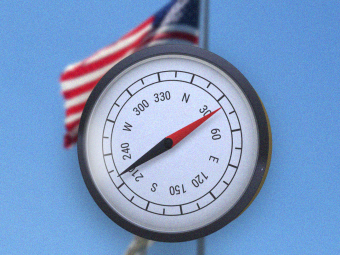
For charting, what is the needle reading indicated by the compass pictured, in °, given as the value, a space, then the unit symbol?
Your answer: 37.5 °
